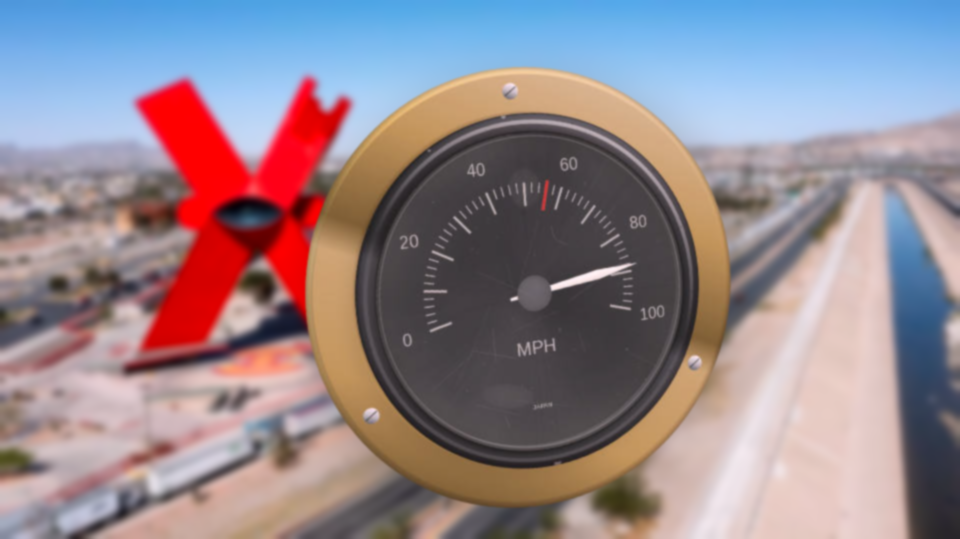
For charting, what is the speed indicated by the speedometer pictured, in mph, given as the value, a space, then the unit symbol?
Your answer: 88 mph
